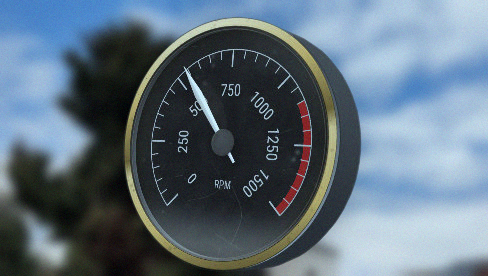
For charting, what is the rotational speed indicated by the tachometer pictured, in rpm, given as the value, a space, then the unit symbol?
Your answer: 550 rpm
